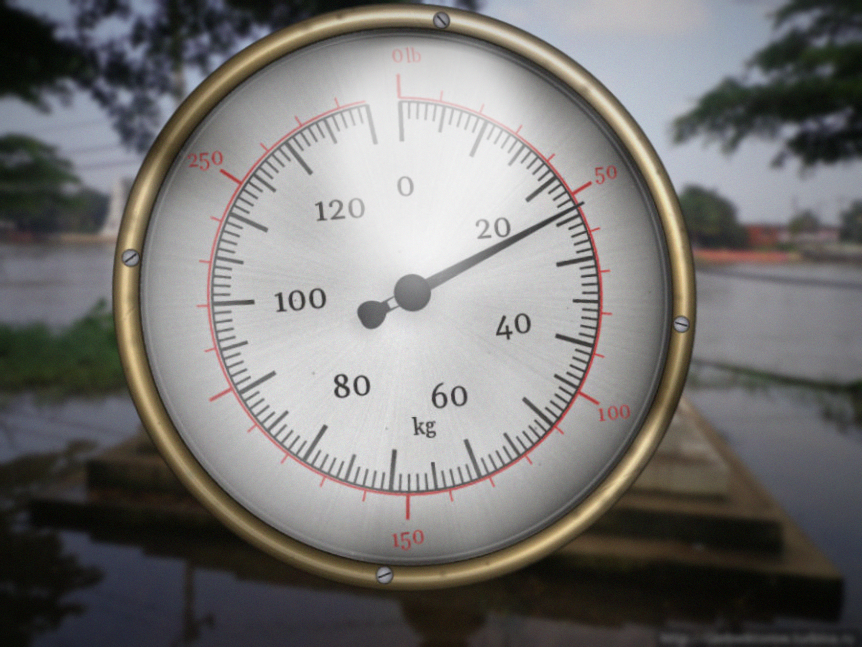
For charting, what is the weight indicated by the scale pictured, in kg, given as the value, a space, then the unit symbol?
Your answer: 24 kg
